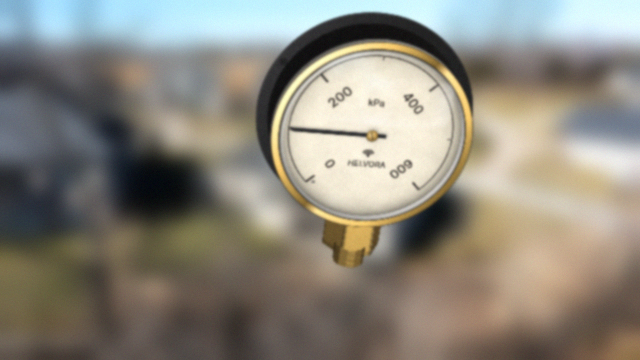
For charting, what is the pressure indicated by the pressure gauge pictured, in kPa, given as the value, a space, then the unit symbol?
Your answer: 100 kPa
